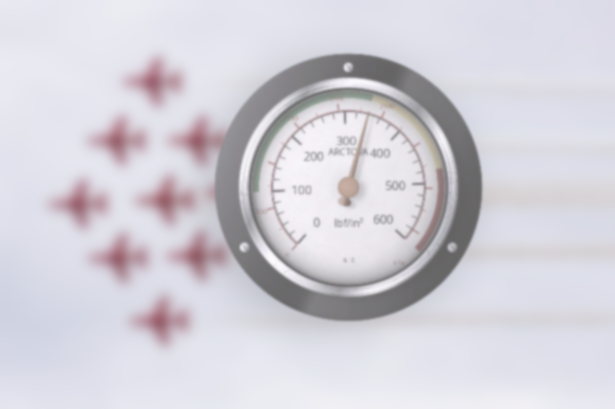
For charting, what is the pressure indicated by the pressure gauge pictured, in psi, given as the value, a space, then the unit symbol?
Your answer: 340 psi
